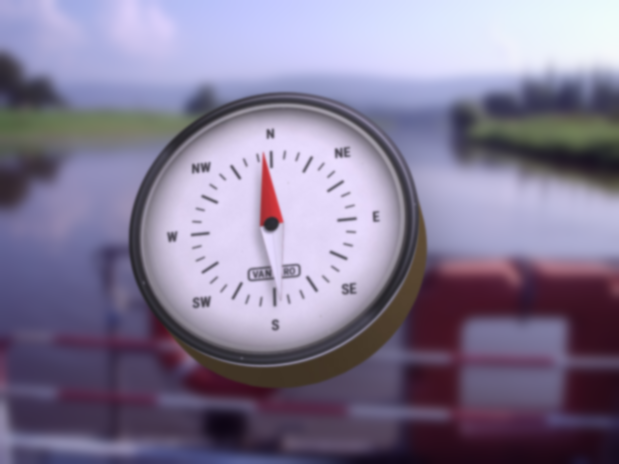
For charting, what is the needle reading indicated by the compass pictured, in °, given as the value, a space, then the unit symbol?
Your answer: 355 °
